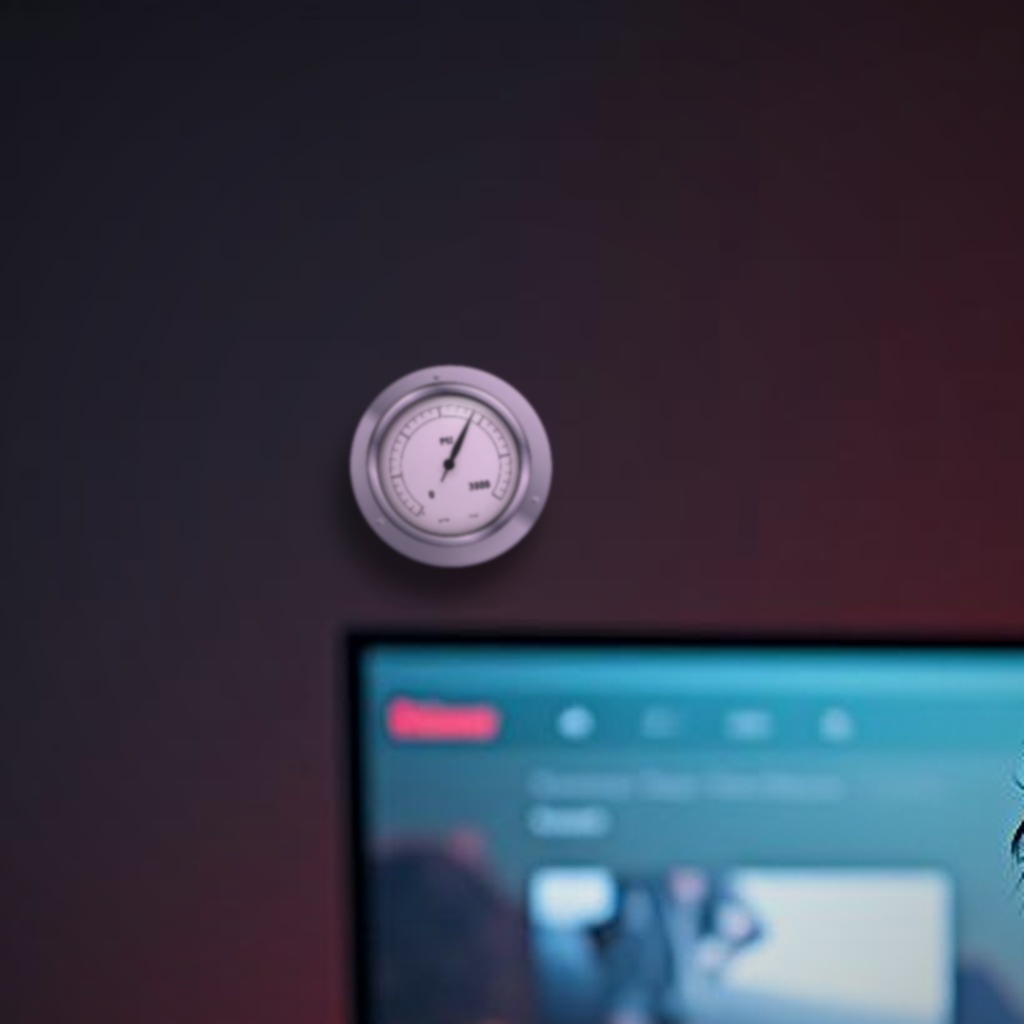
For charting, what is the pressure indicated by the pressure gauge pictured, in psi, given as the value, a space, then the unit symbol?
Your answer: 1900 psi
